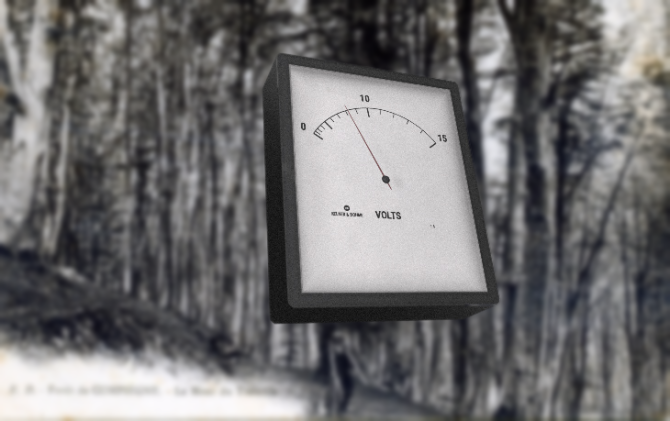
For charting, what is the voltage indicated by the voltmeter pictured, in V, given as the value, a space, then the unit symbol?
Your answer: 8 V
